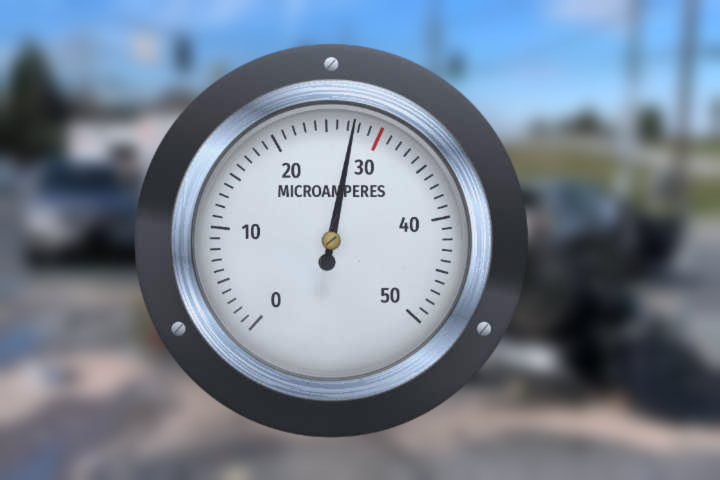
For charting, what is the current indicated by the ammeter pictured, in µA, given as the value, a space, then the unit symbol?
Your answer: 27.5 µA
